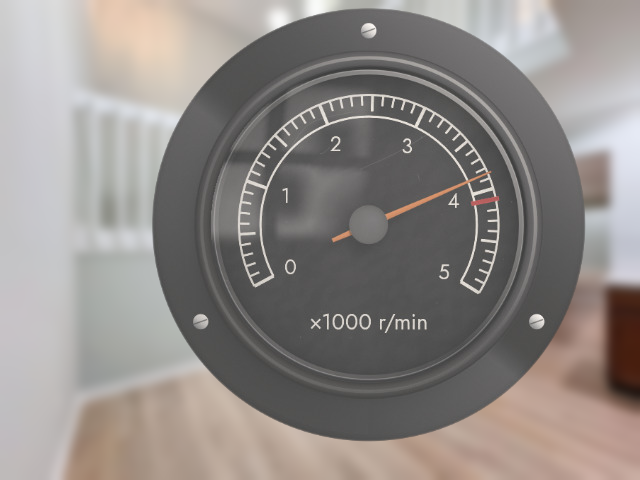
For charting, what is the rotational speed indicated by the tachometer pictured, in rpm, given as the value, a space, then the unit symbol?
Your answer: 3850 rpm
